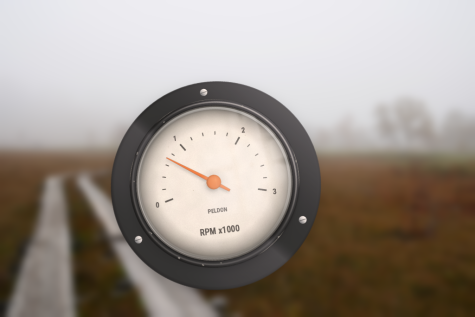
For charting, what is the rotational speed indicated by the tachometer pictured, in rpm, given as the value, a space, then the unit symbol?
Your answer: 700 rpm
